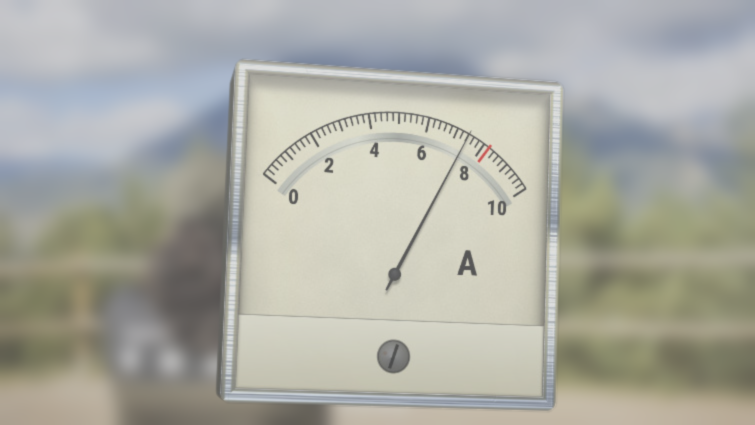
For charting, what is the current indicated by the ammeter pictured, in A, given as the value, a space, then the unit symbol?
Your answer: 7.4 A
